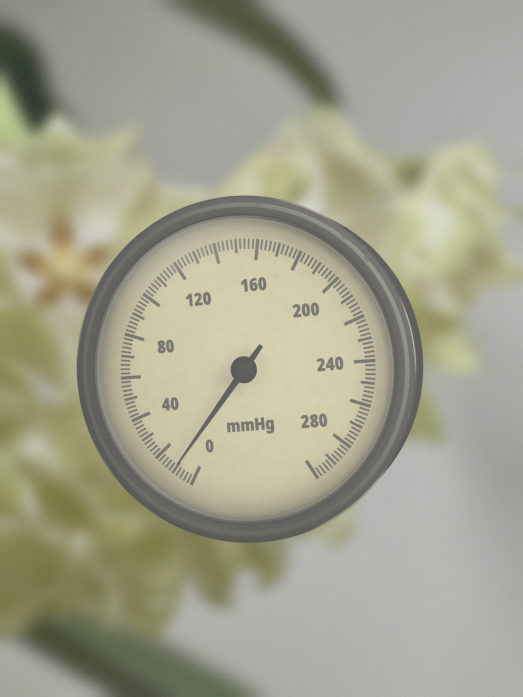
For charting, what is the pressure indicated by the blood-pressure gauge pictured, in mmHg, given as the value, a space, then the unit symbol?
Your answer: 10 mmHg
